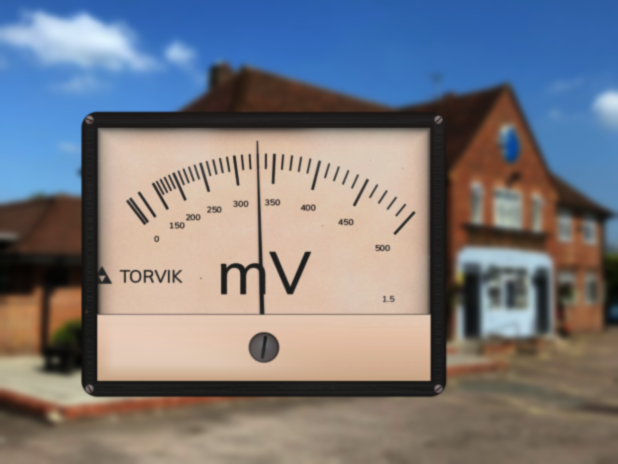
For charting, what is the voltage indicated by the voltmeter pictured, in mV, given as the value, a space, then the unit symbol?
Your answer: 330 mV
